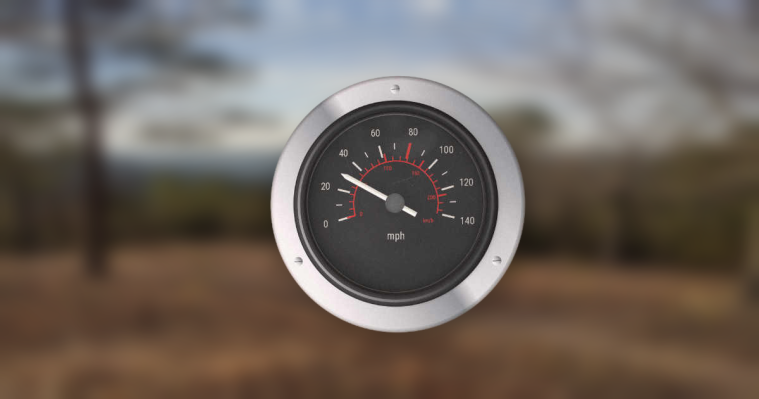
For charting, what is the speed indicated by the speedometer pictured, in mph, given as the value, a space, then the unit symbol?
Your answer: 30 mph
